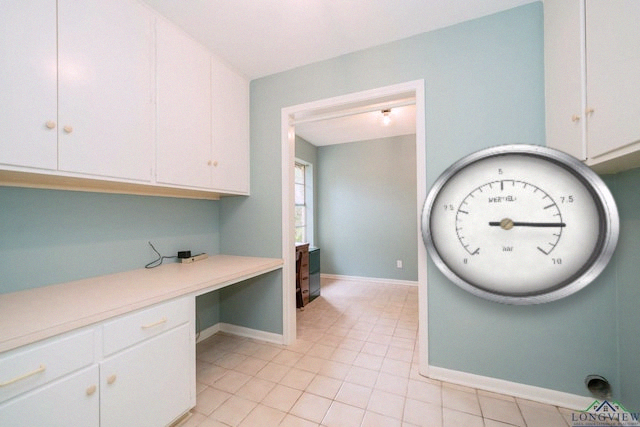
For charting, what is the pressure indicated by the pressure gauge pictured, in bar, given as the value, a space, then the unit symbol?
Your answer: 8.5 bar
